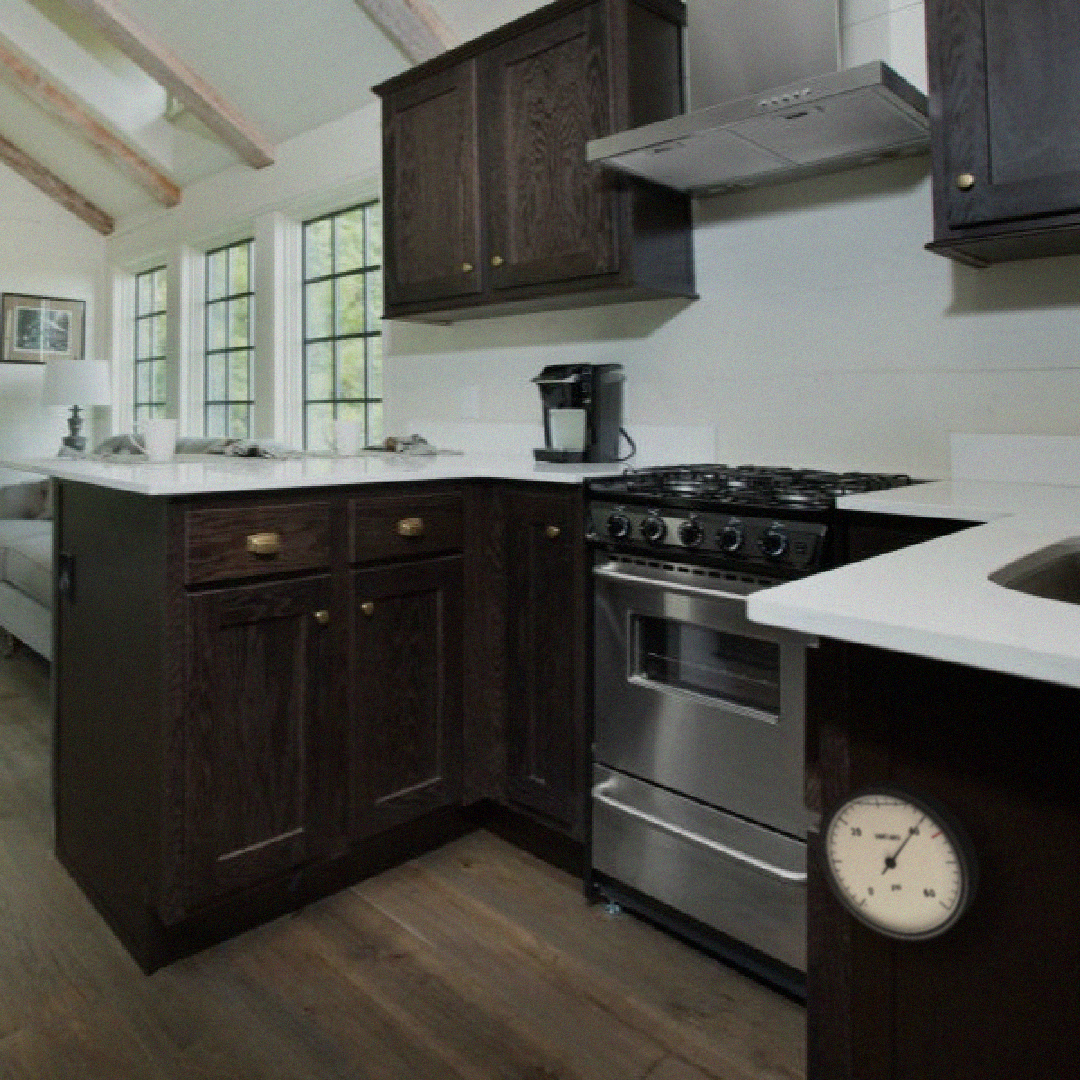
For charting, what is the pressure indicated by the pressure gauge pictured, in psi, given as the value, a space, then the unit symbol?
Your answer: 40 psi
